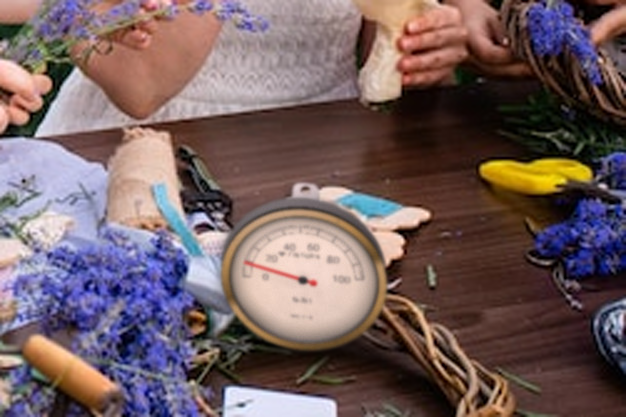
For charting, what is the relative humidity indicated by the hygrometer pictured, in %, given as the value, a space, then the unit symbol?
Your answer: 10 %
